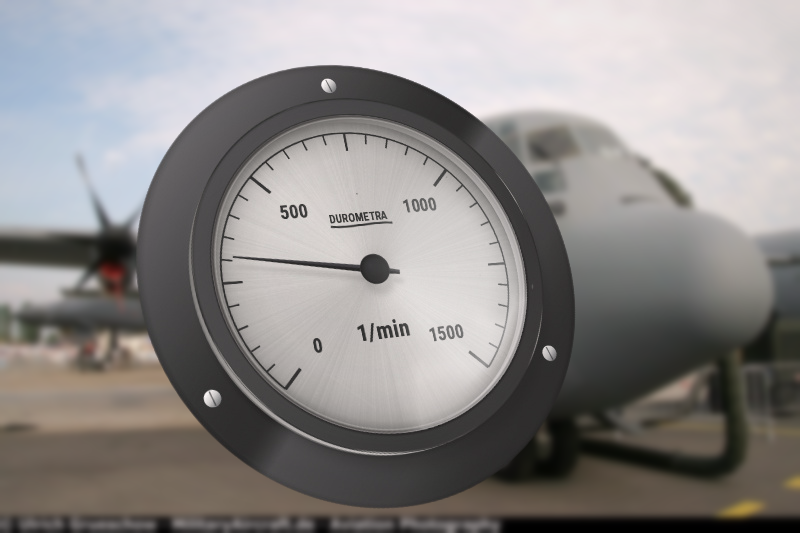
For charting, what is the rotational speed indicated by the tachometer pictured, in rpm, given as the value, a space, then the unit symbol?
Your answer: 300 rpm
